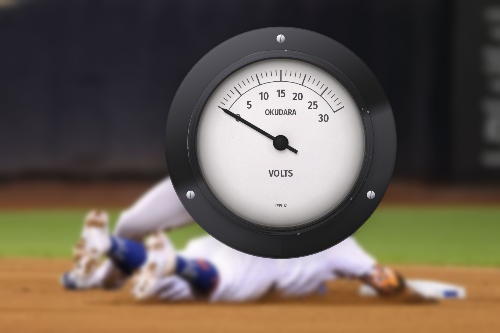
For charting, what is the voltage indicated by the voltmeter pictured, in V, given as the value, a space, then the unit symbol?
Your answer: 0 V
